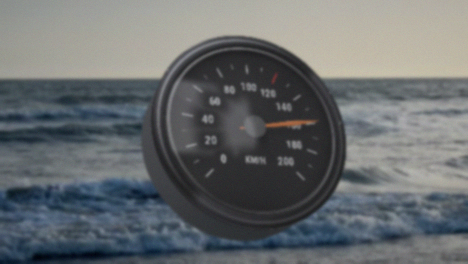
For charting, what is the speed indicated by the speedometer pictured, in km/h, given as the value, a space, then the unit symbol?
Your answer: 160 km/h
